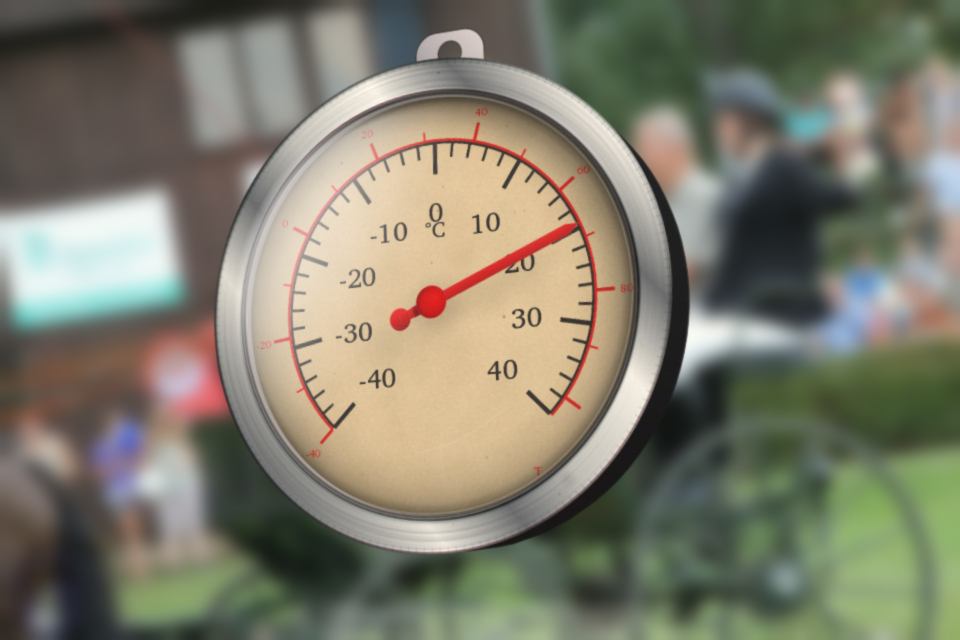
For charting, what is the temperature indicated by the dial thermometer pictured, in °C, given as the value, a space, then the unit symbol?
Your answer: 20 °C
